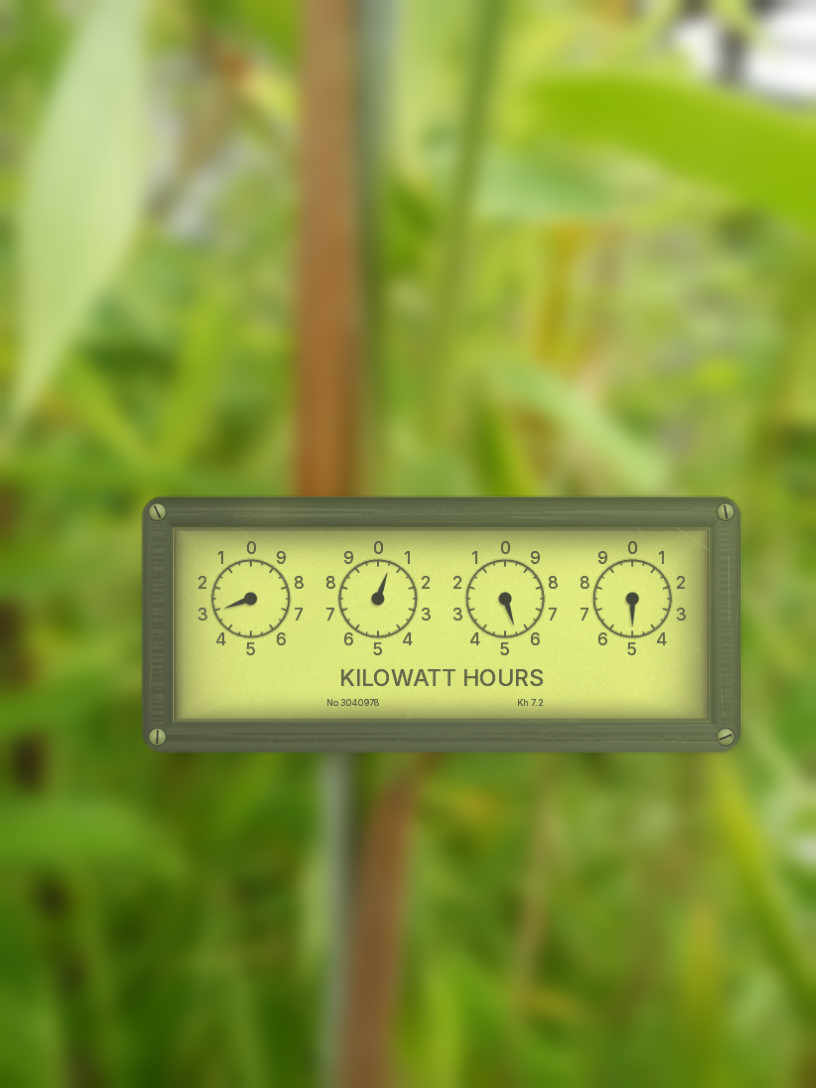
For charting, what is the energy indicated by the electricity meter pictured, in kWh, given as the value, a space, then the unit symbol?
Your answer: 3055 kWh
